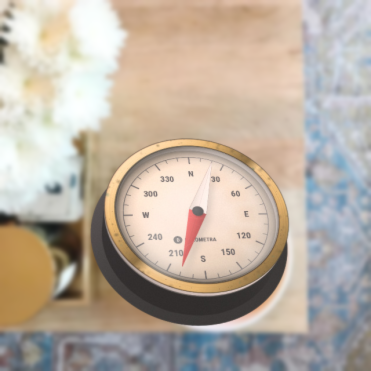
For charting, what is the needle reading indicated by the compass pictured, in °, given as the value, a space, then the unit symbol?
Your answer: 200 °
